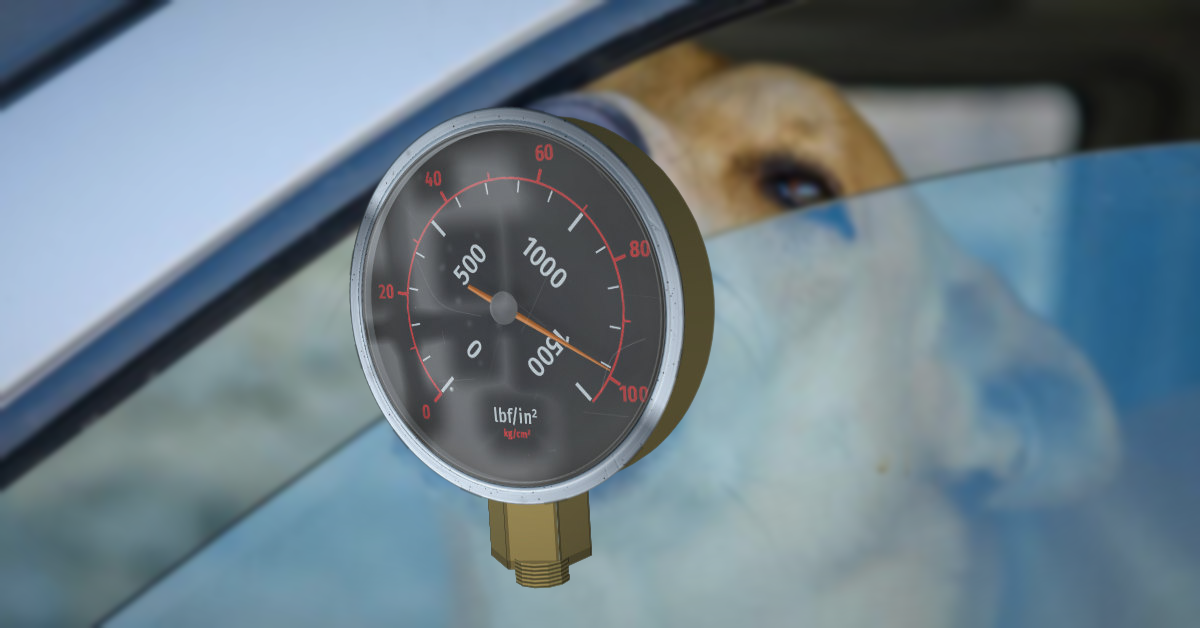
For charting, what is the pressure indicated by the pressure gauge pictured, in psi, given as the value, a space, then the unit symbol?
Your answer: 1400 psi
